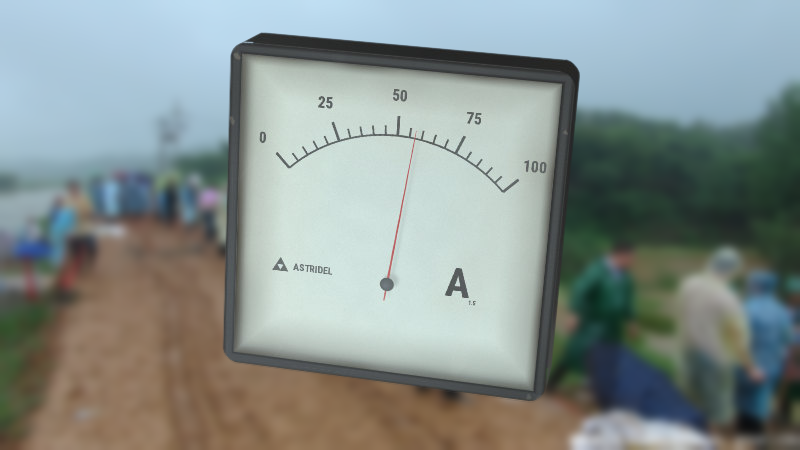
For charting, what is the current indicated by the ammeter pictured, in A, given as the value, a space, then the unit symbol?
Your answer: 57.5 A
